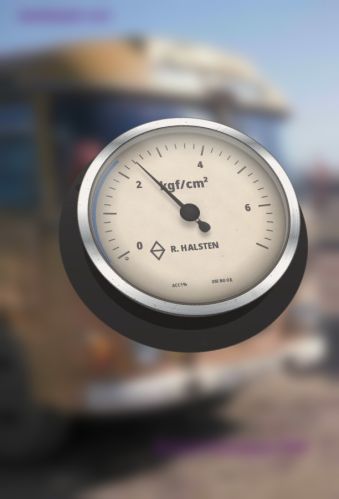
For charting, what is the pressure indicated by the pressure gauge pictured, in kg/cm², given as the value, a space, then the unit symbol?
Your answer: 2.4 kg/cm²
